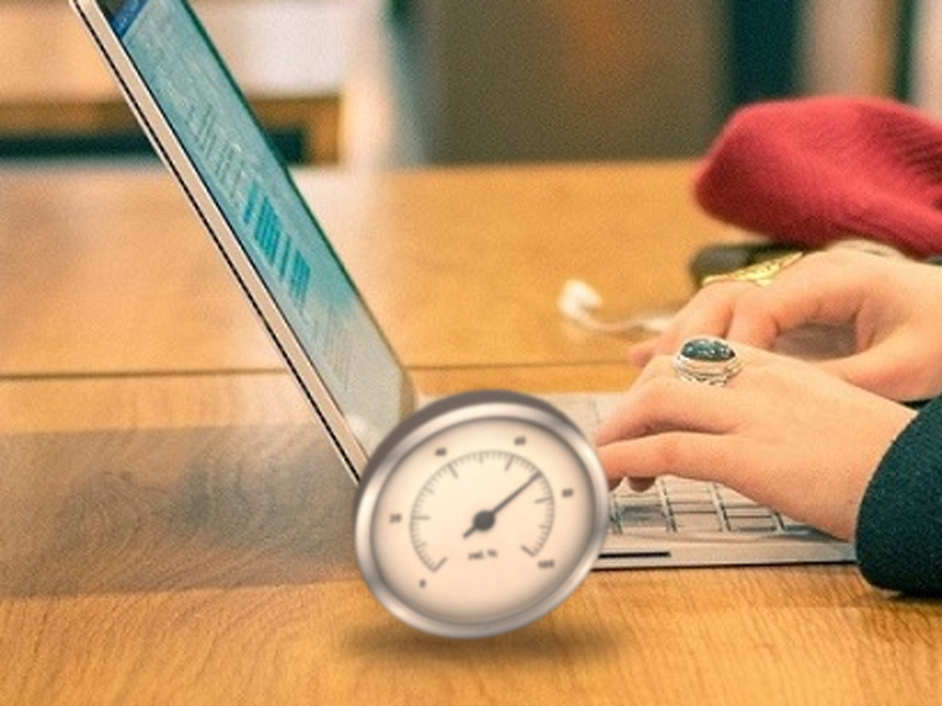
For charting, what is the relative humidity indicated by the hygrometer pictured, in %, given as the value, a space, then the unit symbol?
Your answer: 70 %
